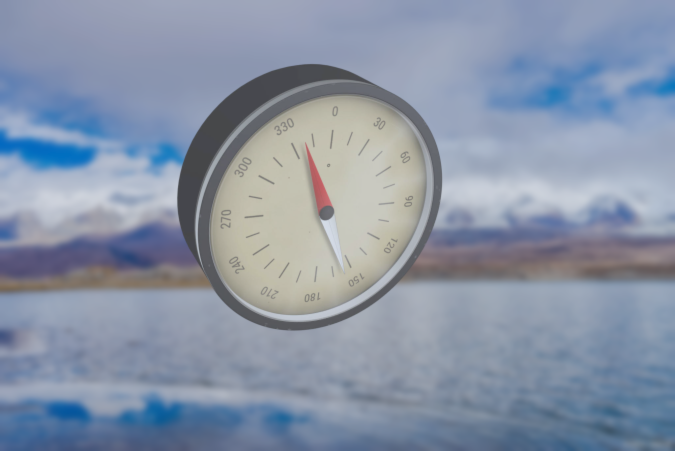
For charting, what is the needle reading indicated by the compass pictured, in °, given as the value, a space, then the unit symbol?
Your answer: 337.5 °
